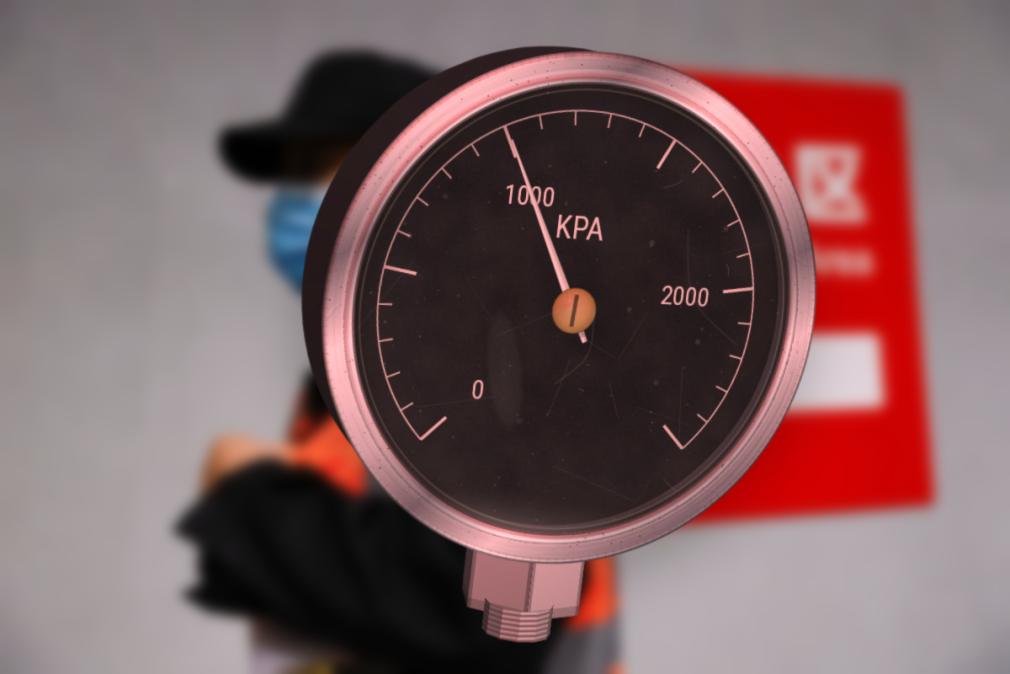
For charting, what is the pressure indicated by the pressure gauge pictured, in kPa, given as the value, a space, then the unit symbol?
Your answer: 1000 kPa
